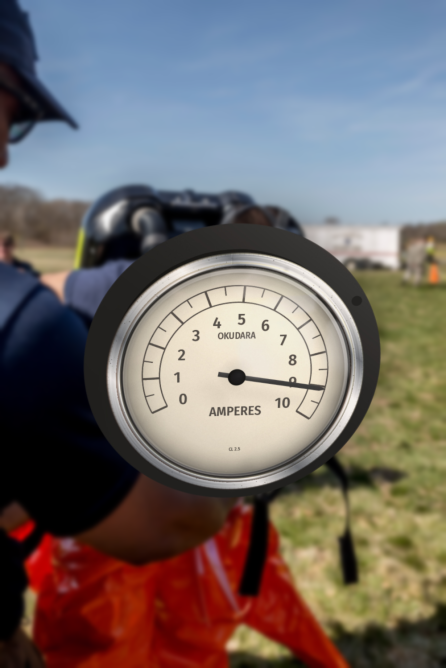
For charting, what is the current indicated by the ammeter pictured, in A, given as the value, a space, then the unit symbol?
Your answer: 9 A
